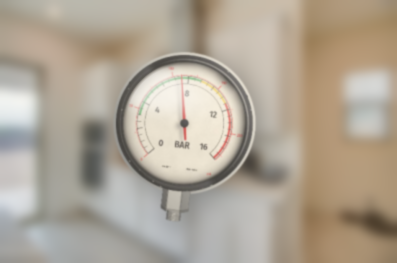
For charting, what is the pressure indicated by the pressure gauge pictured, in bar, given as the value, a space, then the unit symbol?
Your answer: 7.5 bar
